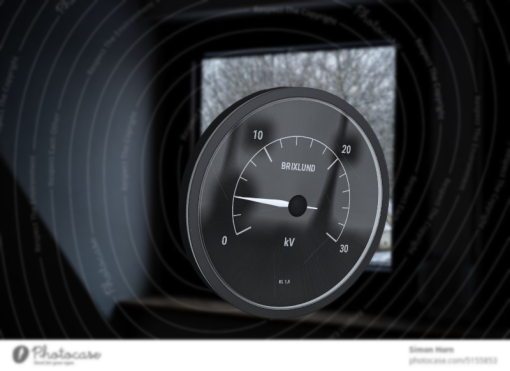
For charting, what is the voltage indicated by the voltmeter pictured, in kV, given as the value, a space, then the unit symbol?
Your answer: 4 kV
